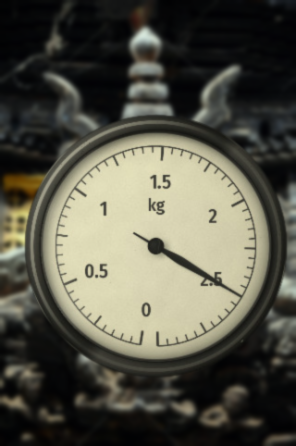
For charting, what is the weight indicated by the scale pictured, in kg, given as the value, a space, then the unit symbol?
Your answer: 2.5 kg
